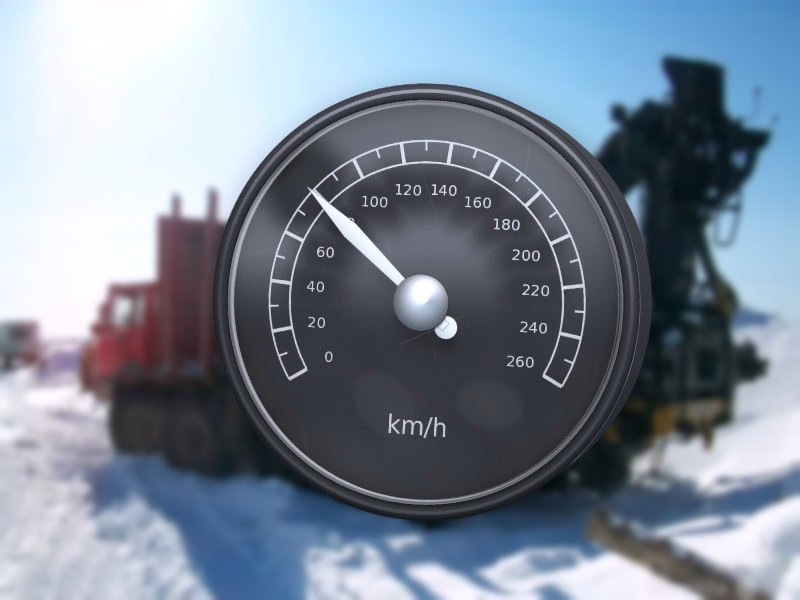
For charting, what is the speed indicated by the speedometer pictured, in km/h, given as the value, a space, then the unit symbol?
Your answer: 80 km/h
